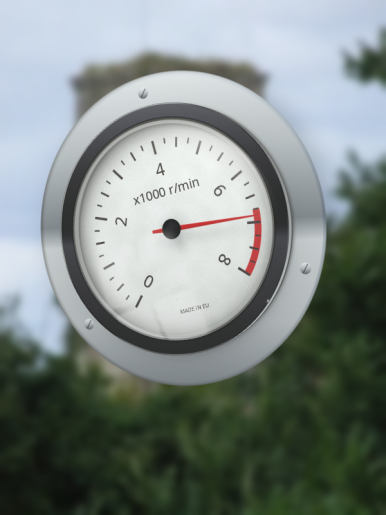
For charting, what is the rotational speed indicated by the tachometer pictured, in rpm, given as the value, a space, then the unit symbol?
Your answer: 6875 rpm
